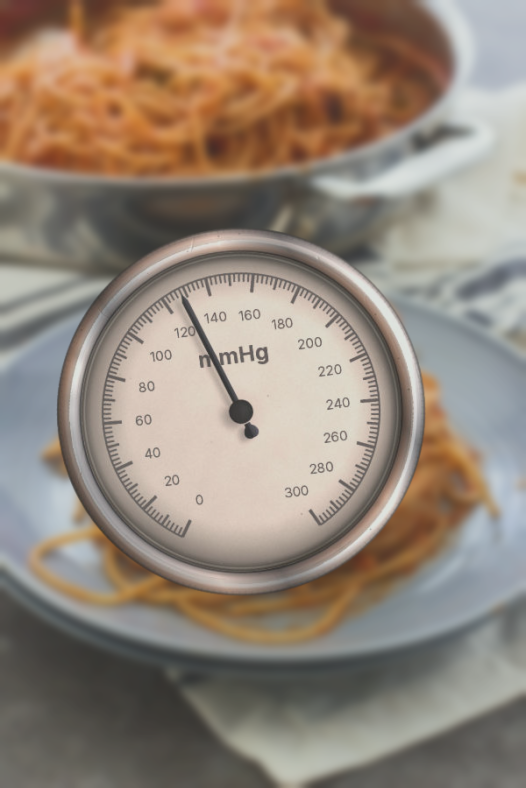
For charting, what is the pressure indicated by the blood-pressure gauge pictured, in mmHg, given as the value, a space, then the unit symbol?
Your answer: 128 mmHg
